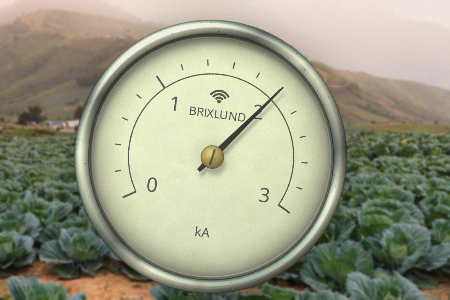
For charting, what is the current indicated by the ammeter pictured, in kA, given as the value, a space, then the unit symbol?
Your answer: 2 kA
